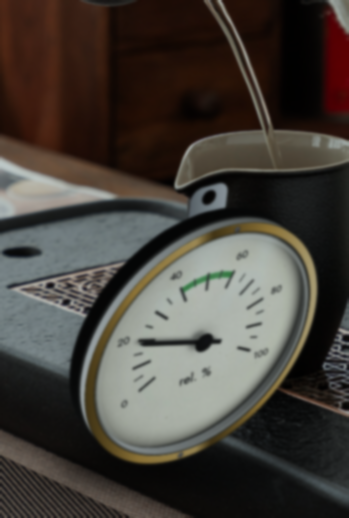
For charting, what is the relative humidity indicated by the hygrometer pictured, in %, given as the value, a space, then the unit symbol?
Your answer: 20 %
